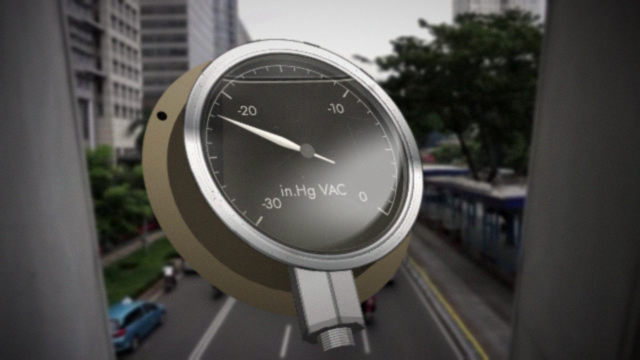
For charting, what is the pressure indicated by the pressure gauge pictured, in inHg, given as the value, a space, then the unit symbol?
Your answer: -22 inHg
